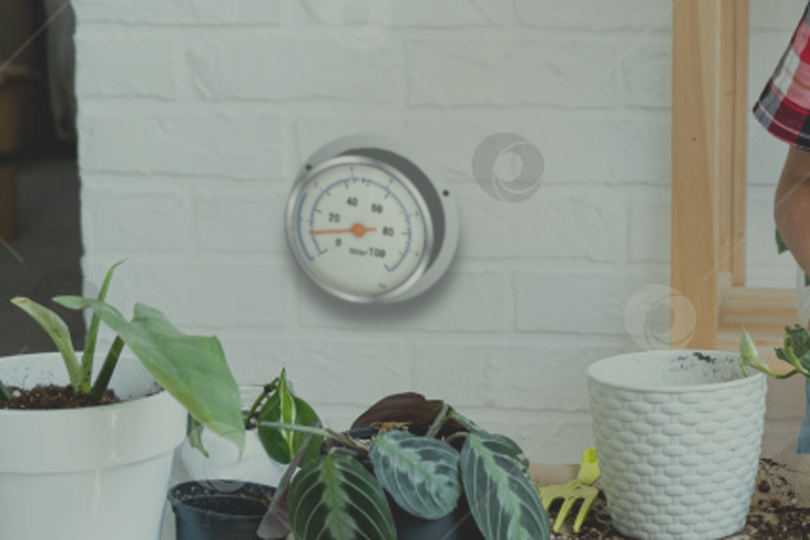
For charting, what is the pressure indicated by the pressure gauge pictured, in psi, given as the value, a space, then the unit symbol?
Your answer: 10 psi
